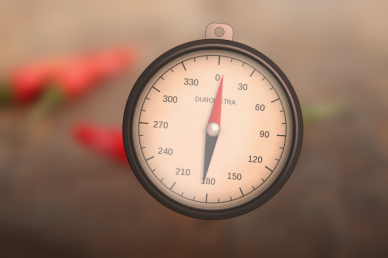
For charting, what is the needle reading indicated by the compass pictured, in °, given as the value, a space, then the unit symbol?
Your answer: 5 °
